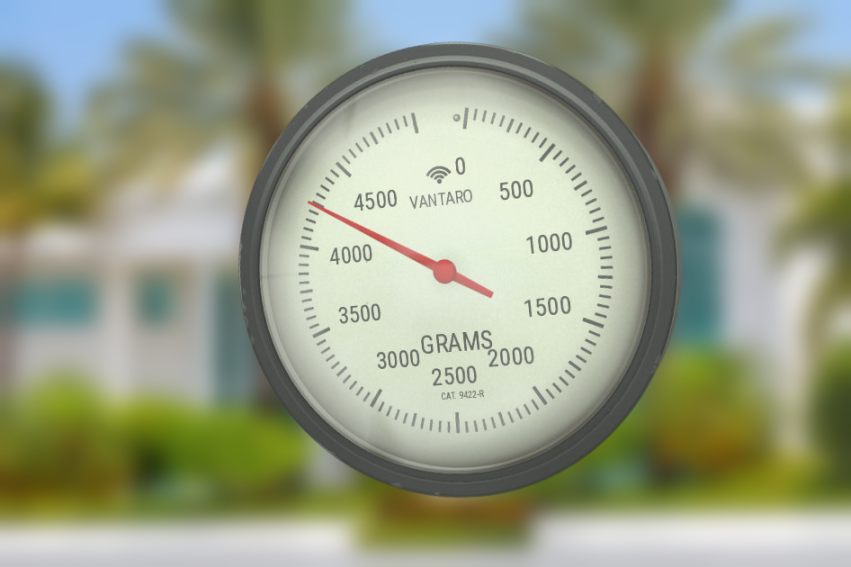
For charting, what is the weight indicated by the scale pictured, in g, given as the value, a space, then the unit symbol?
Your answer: 4250 g
